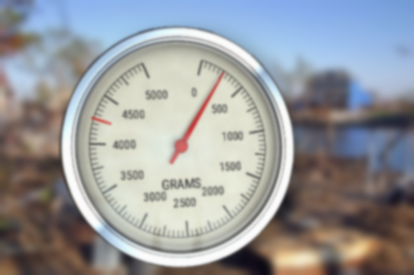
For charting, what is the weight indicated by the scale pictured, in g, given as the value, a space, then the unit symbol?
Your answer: 250 g
